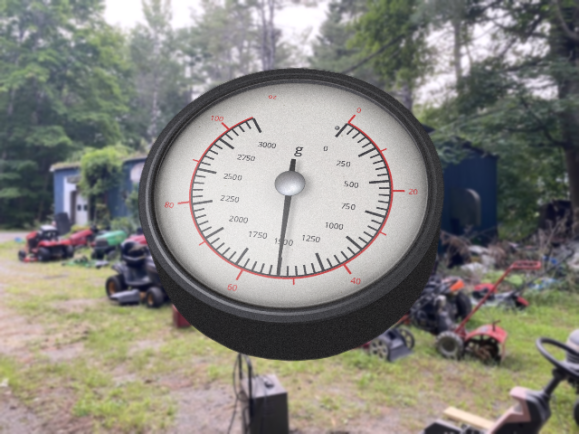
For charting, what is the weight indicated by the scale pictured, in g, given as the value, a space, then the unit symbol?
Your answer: 1500 g
